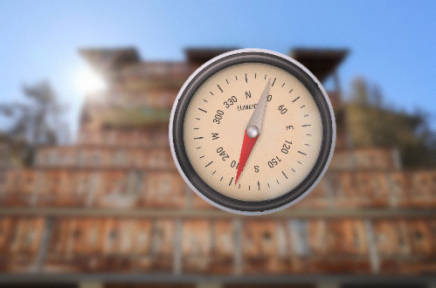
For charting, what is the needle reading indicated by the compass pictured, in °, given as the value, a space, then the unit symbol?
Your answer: 205 °
